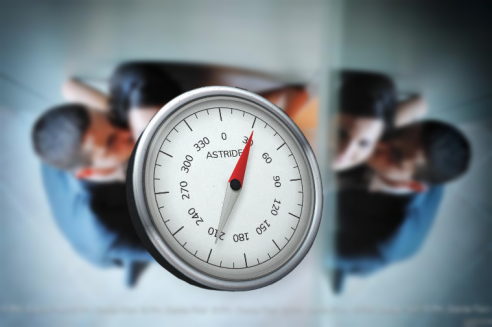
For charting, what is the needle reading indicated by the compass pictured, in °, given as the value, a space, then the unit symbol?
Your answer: 30 °
